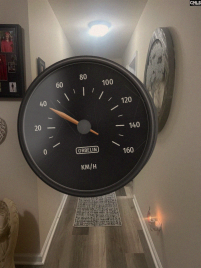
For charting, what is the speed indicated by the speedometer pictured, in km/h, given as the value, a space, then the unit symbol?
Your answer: 40 km/h
